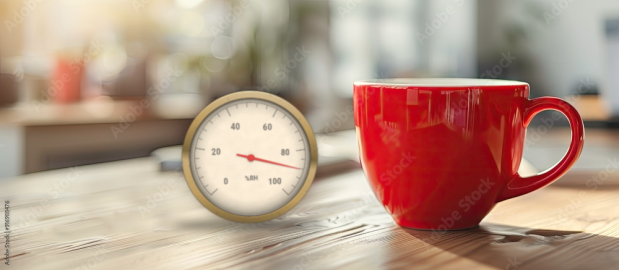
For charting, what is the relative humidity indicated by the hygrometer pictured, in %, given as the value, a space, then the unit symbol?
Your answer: 88 %
